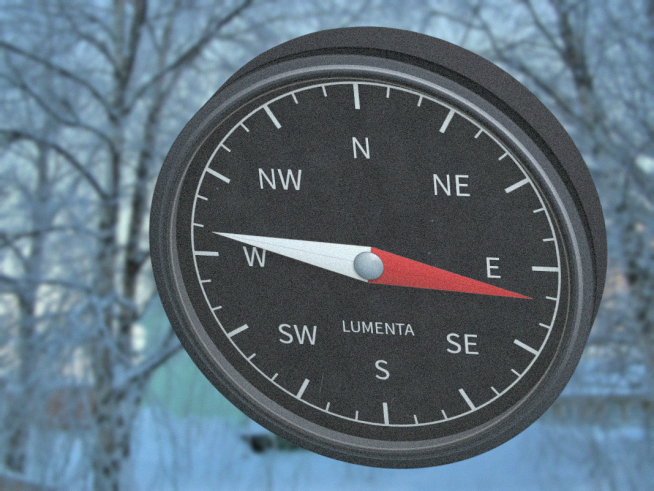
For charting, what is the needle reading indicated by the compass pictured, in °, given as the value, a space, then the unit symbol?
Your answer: 100 °
